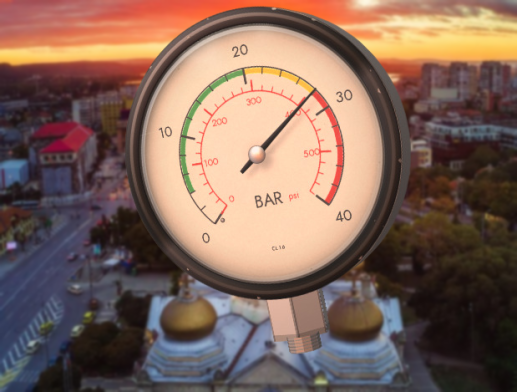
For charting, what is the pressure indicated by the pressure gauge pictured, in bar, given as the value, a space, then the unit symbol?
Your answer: 28 bar
